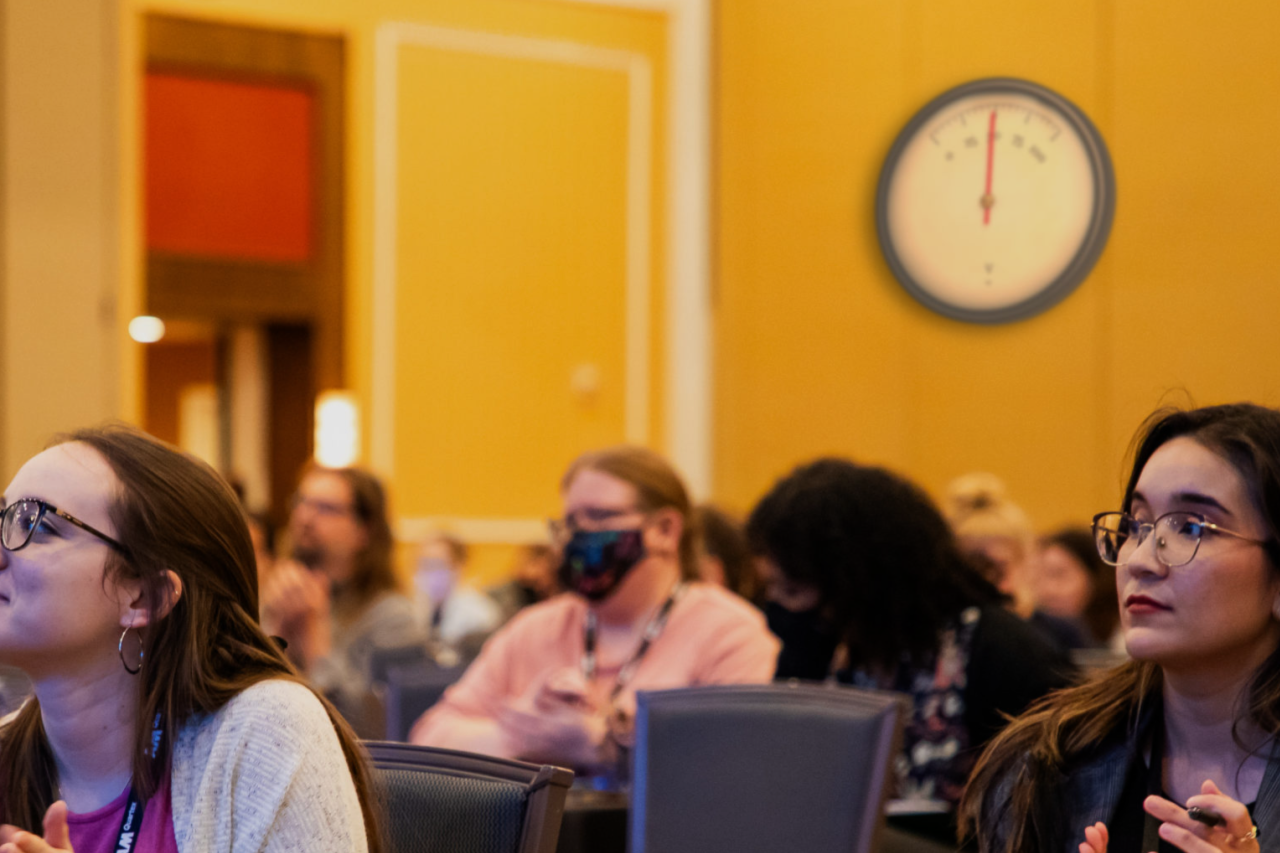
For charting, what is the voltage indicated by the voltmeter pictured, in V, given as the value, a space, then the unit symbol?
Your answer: 50 V
